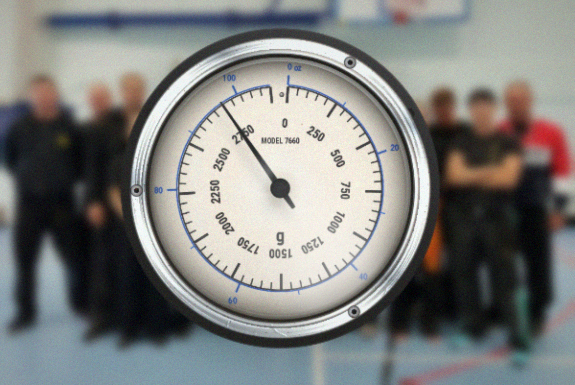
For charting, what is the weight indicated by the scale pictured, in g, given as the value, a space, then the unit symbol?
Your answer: 2750 g
